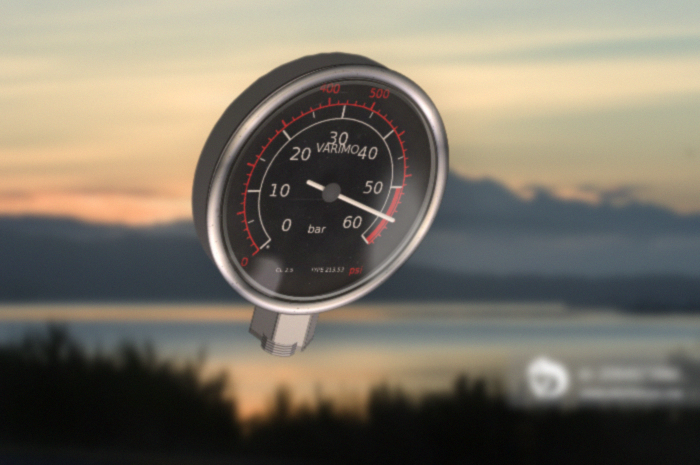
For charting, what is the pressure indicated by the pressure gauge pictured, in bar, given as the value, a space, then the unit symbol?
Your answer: 55 bar
